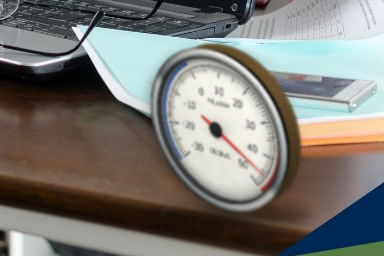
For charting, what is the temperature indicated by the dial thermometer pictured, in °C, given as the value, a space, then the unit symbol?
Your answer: 45 °C
